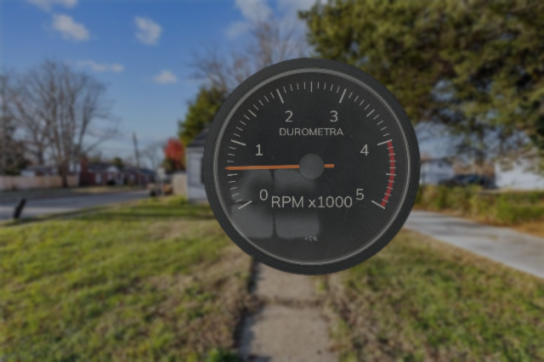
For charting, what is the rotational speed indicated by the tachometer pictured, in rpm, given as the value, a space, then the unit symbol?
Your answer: 600 rpm
